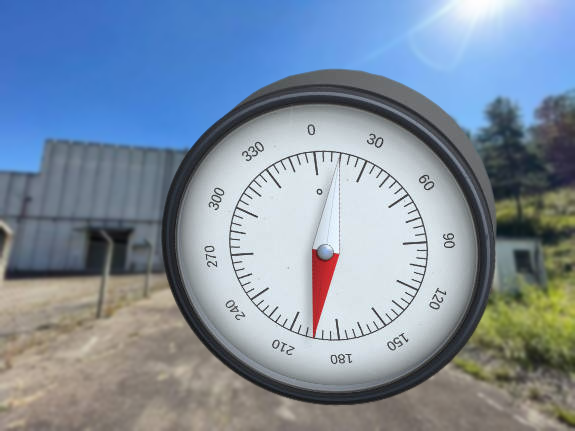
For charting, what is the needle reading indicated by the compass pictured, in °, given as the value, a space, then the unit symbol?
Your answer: 195 °
